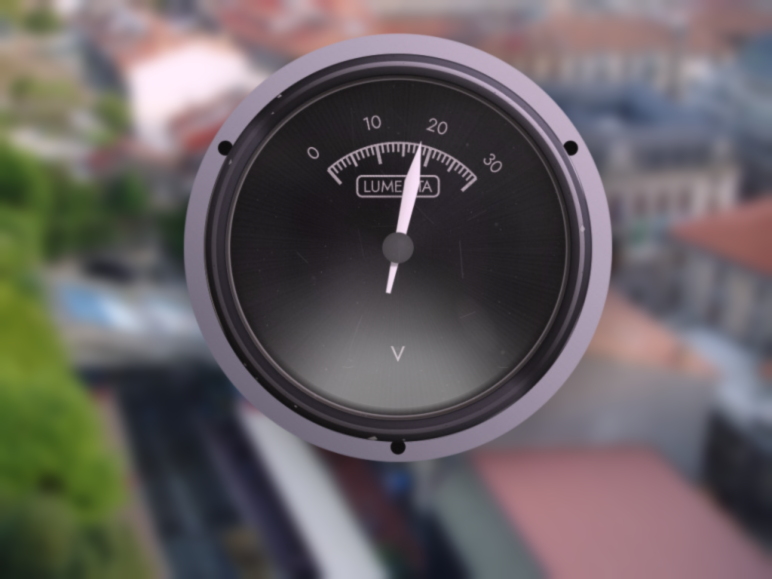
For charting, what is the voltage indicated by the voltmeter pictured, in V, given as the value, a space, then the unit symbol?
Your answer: 18 V
